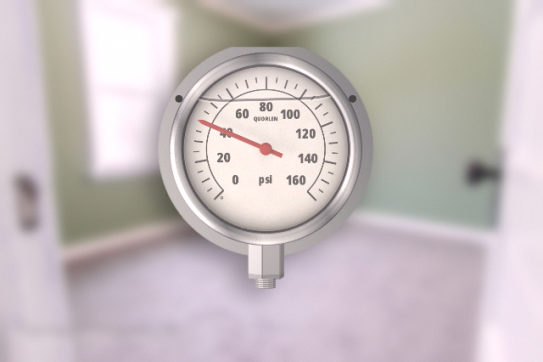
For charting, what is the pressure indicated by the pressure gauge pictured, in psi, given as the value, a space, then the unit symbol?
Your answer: 40 psi
